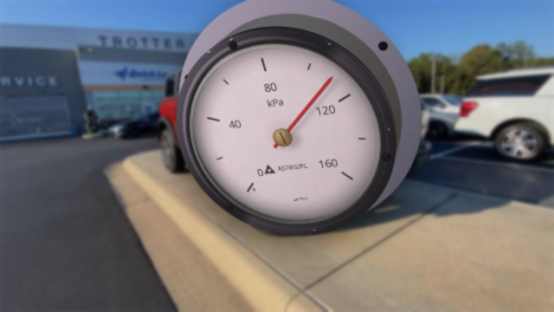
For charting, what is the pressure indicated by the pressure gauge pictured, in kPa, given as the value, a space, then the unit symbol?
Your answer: 110 kPa
